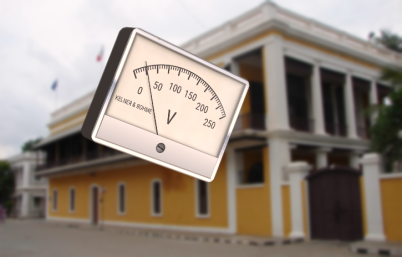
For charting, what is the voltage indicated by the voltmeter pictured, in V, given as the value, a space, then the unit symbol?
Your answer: 25 V
